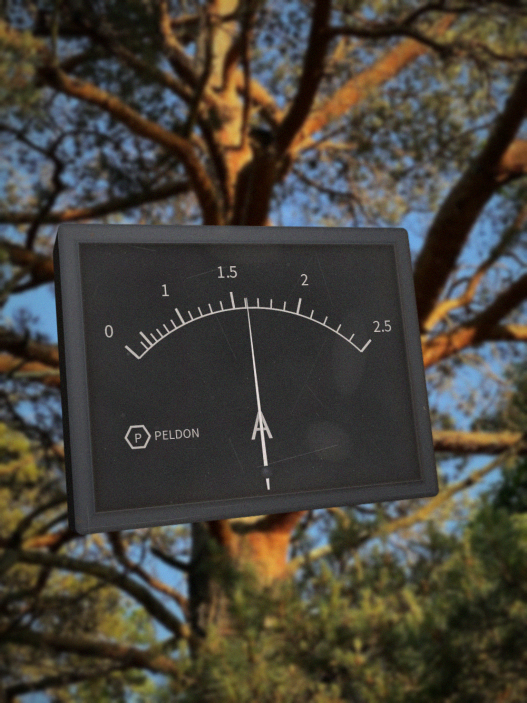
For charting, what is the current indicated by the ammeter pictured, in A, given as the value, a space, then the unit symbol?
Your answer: 1.6 A
